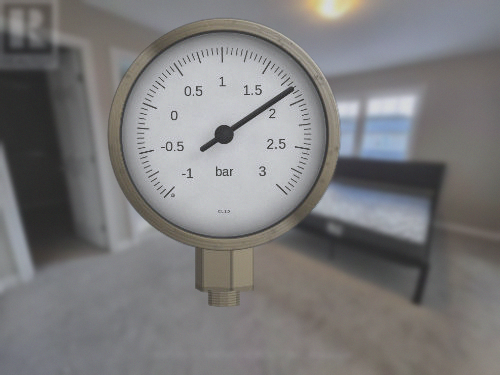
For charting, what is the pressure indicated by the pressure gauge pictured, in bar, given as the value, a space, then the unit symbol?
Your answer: 1.85 bar
